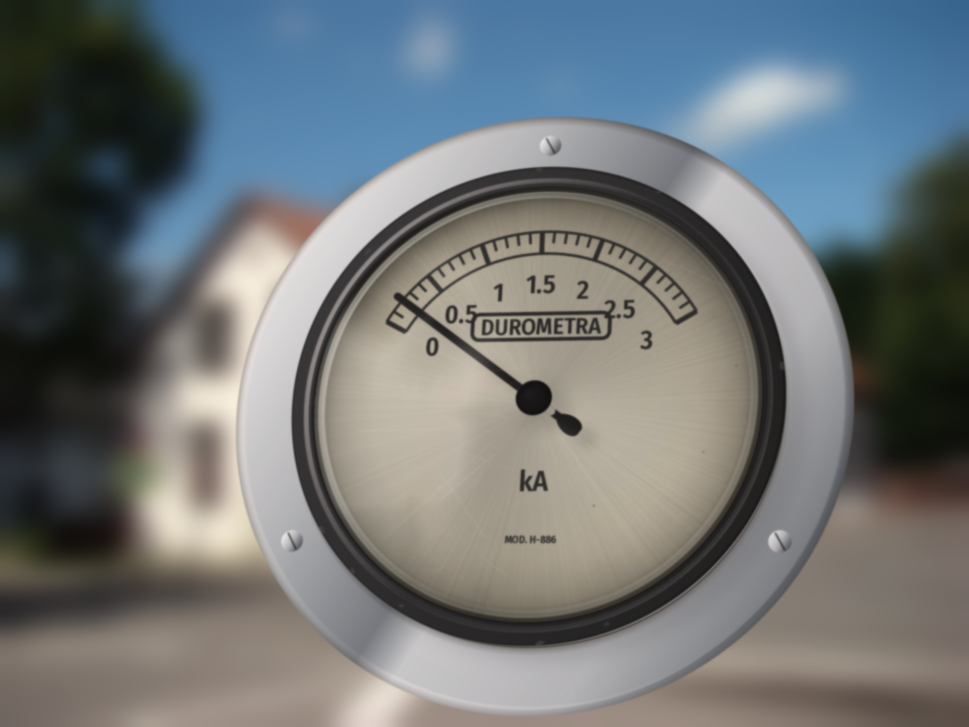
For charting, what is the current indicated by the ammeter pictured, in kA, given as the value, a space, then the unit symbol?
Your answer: 0.2 kA
